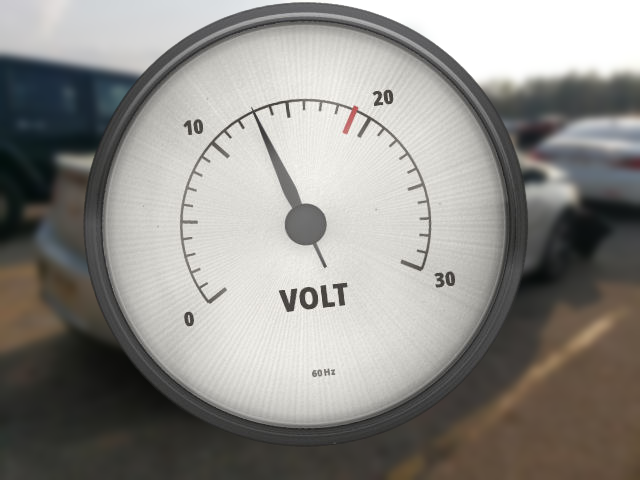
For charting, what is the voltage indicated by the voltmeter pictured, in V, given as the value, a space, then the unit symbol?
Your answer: 13 V
